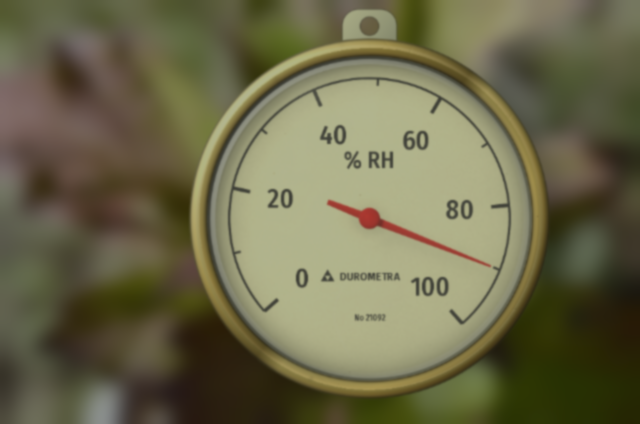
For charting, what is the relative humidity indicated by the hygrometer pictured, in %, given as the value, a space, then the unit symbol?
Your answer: 90 %
